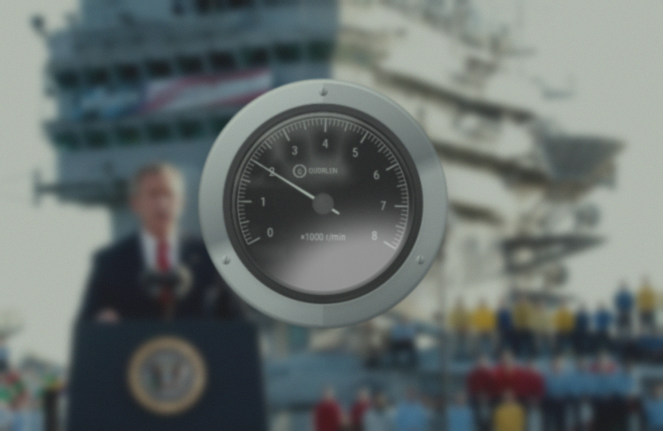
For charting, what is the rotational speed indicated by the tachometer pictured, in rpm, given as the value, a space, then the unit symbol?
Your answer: 2000 rpm
